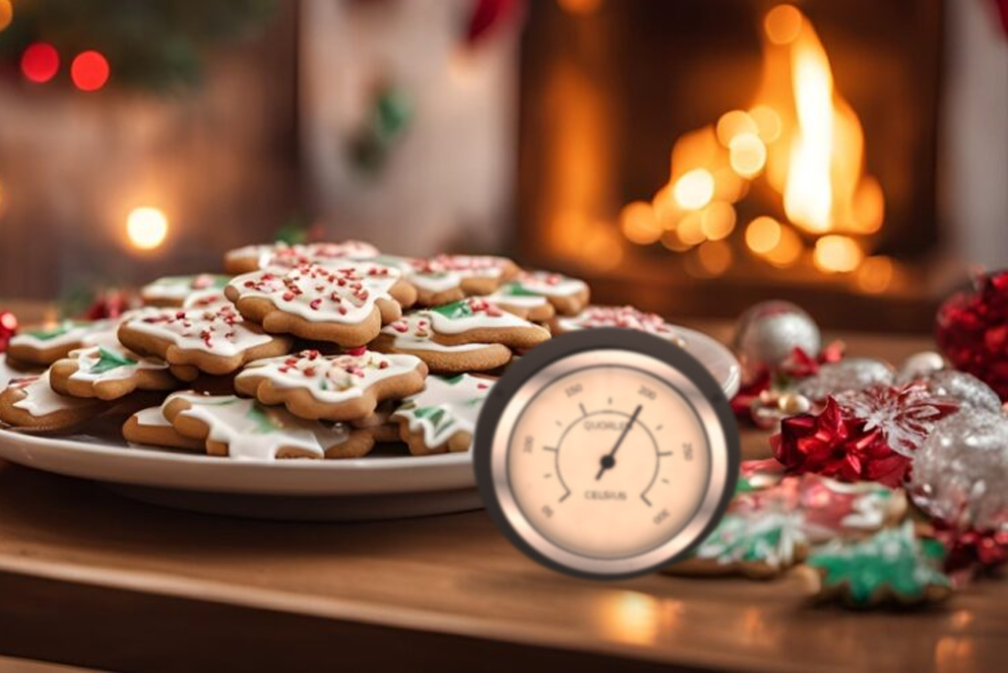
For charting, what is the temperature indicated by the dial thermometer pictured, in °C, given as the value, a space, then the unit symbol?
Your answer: 200 °C
